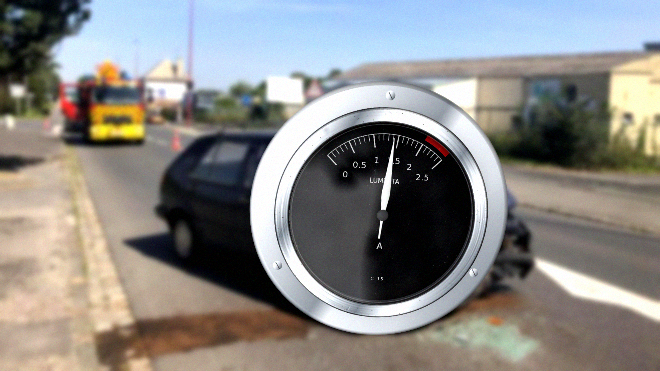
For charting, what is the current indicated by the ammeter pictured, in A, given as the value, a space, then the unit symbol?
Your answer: 1.4 A
